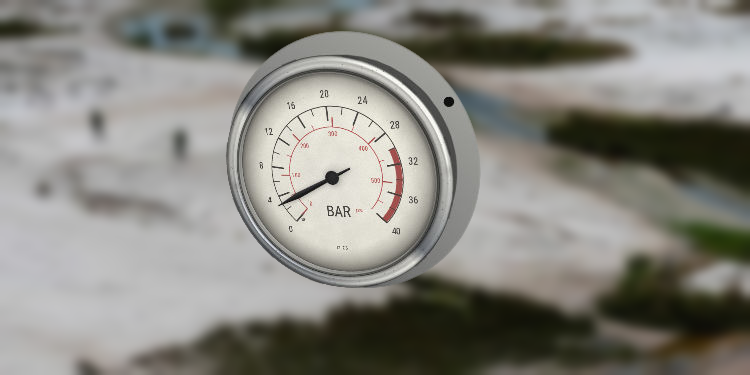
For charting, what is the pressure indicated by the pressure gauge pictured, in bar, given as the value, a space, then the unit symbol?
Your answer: 3 bar
